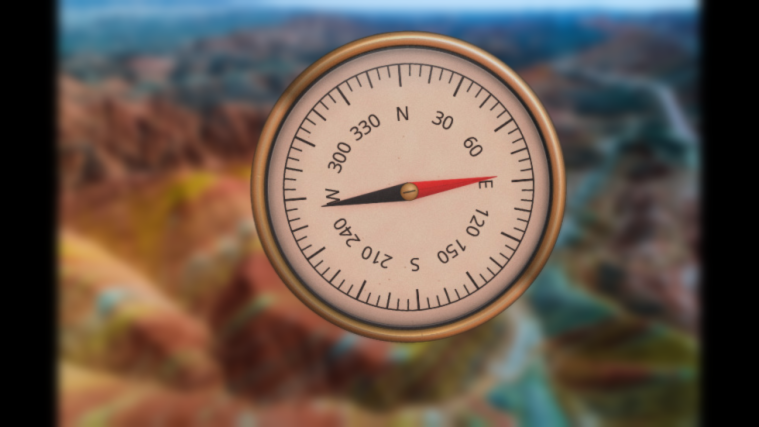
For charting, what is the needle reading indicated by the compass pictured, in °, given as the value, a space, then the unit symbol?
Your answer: 85 °
